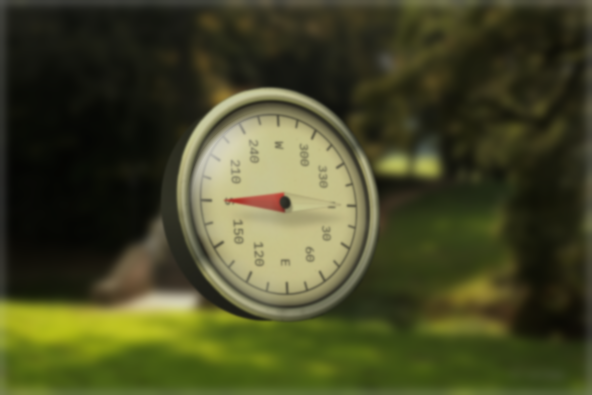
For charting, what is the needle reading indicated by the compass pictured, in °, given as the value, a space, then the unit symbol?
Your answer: 180 °
